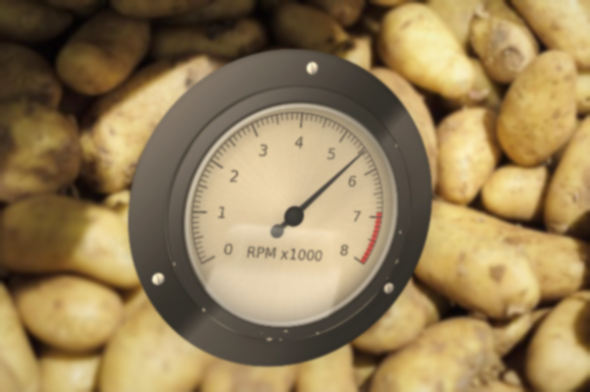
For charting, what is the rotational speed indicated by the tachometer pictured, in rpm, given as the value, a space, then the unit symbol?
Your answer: 5500 rpm
